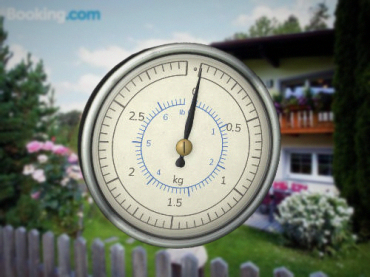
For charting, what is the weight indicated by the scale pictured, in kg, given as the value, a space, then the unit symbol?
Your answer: 0 kg
